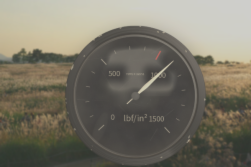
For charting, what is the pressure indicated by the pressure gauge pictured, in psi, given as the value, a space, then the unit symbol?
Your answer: 1000 psi
